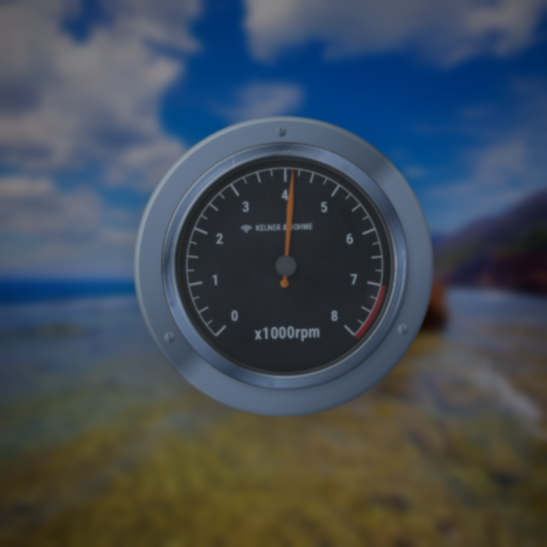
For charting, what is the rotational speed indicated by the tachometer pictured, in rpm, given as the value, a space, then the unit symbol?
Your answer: 4125 rpm
